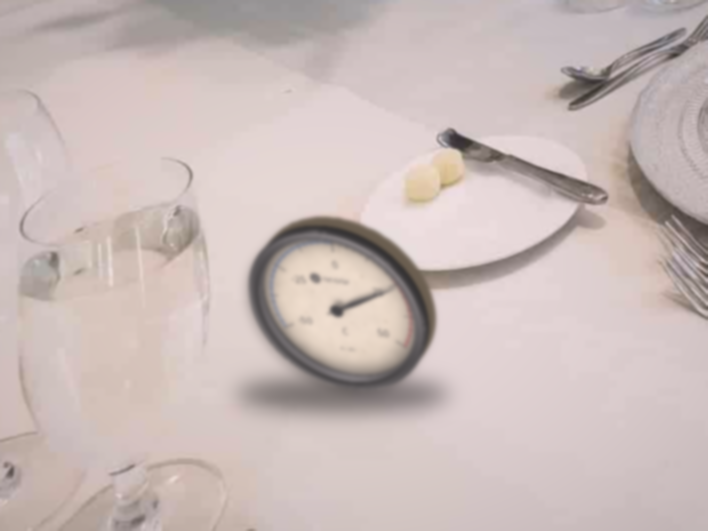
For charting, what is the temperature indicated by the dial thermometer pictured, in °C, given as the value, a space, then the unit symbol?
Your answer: 25 °C
